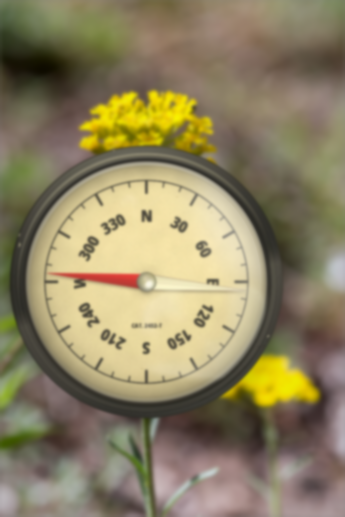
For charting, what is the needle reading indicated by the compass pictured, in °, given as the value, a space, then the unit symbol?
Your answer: 275 °
